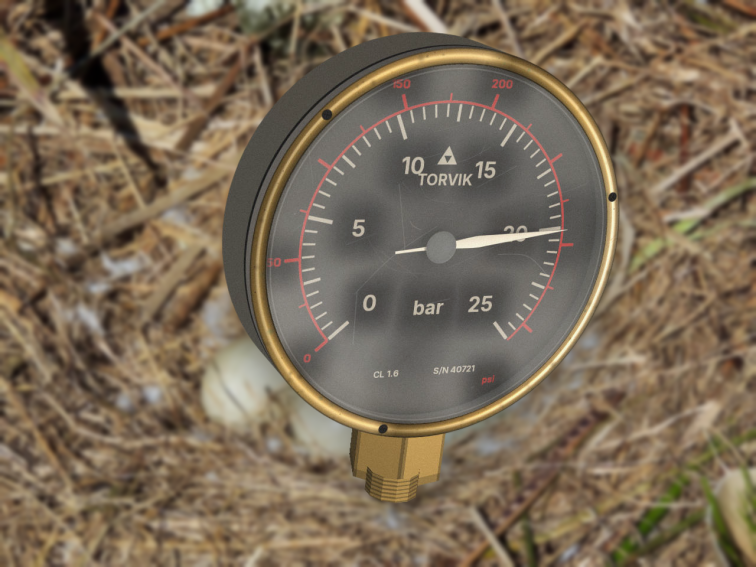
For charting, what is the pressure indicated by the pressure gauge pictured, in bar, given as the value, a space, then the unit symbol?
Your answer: 20 bar
